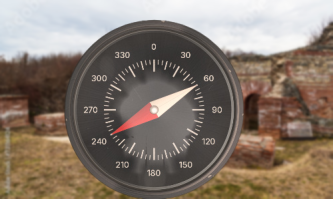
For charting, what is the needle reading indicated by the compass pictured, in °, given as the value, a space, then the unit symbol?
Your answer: 240 °
